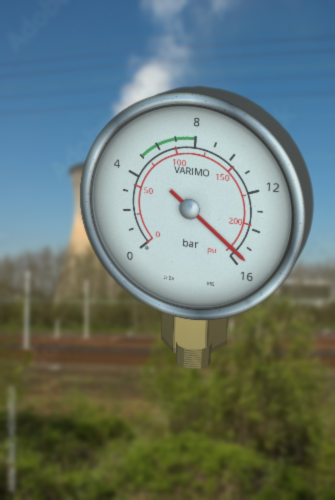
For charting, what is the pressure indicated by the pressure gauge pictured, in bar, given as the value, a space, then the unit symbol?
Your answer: 15.5 bar
